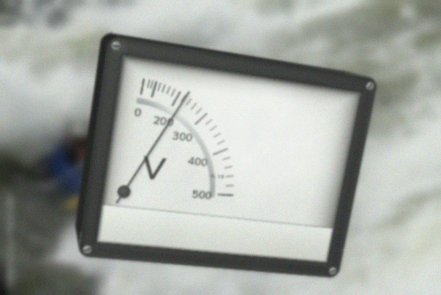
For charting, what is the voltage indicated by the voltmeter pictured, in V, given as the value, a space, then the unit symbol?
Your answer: 220 V
